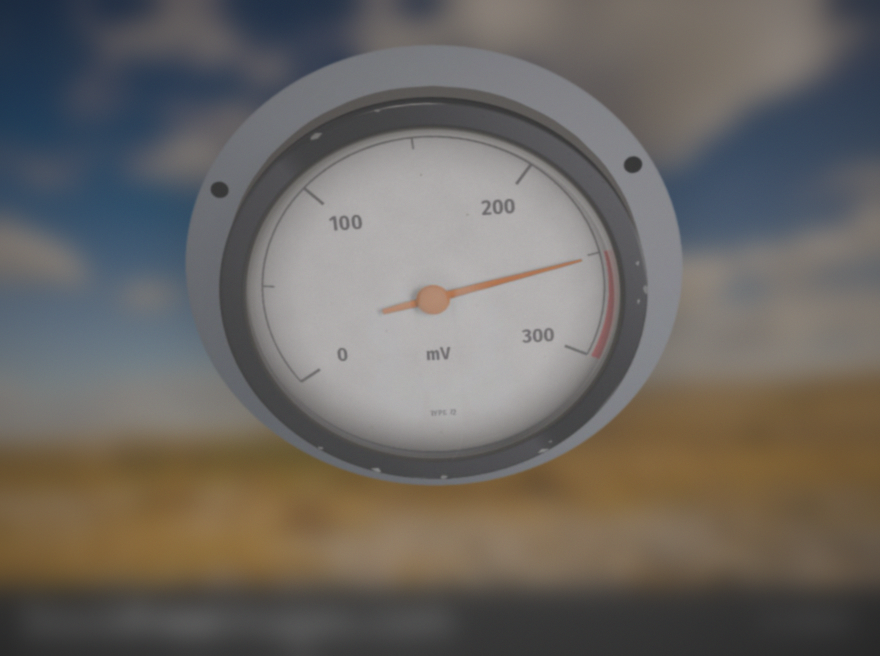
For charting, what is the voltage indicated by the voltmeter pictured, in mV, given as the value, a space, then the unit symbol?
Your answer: 250 mV
